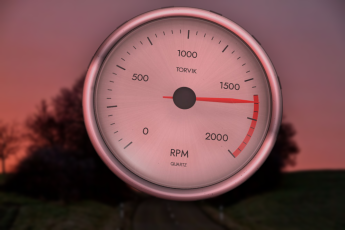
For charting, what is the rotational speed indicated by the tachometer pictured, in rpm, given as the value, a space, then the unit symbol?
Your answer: 1650 rpm
